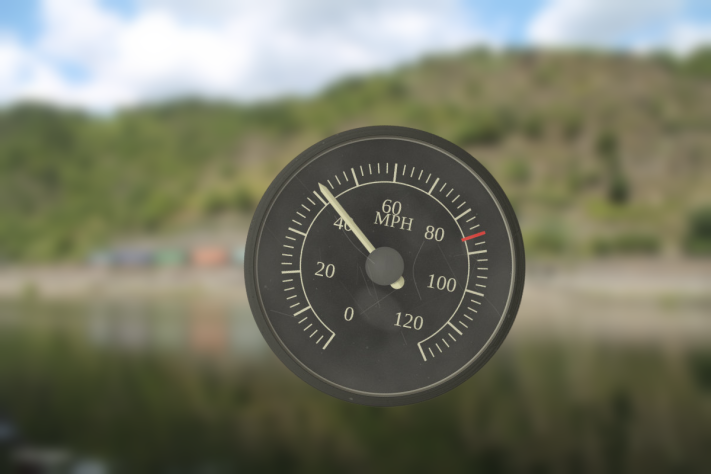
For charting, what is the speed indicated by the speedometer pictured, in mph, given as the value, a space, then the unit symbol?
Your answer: 42 mph
